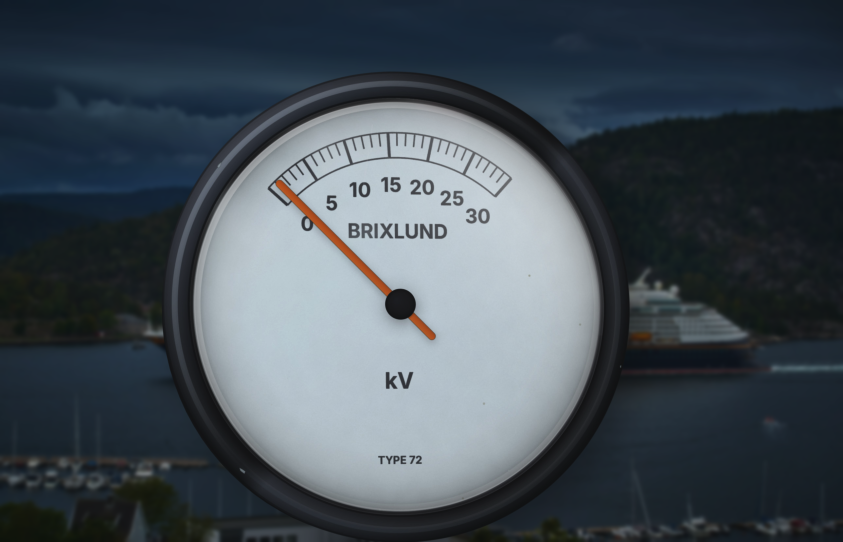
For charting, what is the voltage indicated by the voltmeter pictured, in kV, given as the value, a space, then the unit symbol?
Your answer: 1 kV
